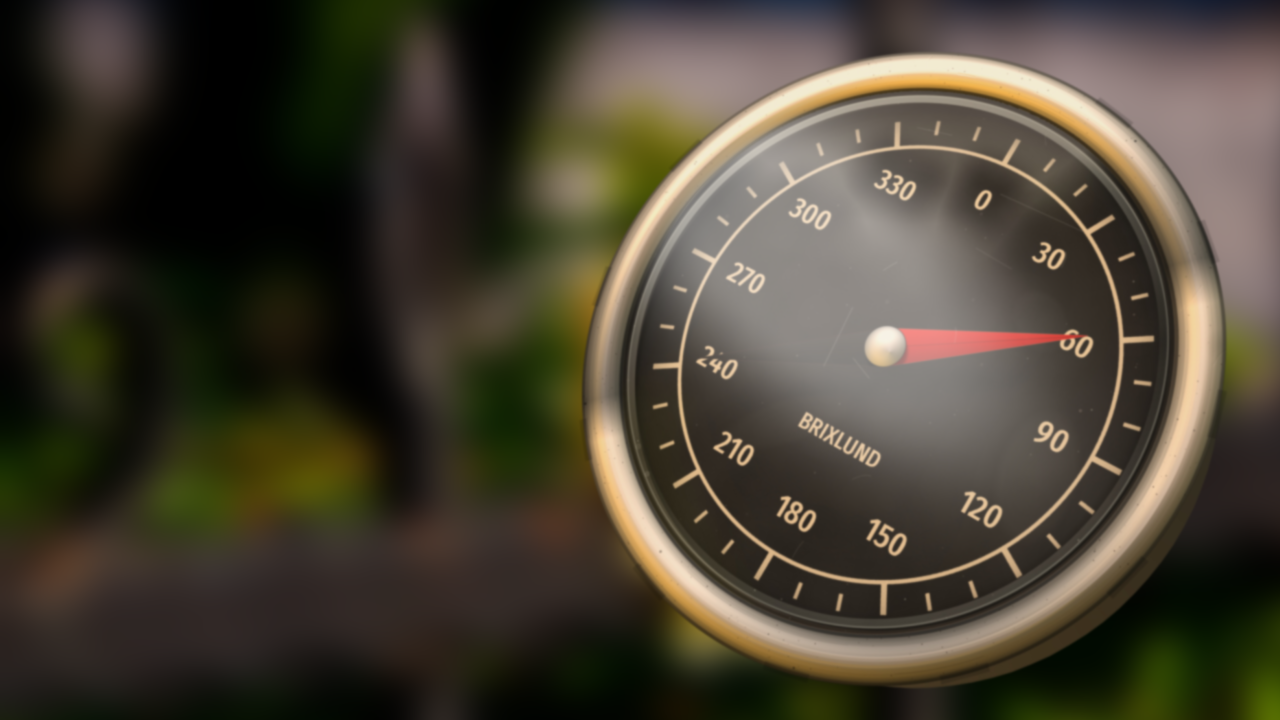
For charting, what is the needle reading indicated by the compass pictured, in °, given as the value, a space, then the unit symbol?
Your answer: 60 °
